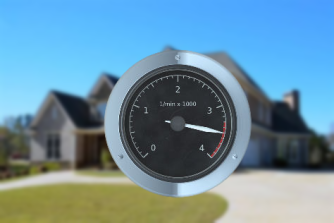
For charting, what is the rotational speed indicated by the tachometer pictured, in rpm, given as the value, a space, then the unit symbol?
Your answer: 3500 rpm
